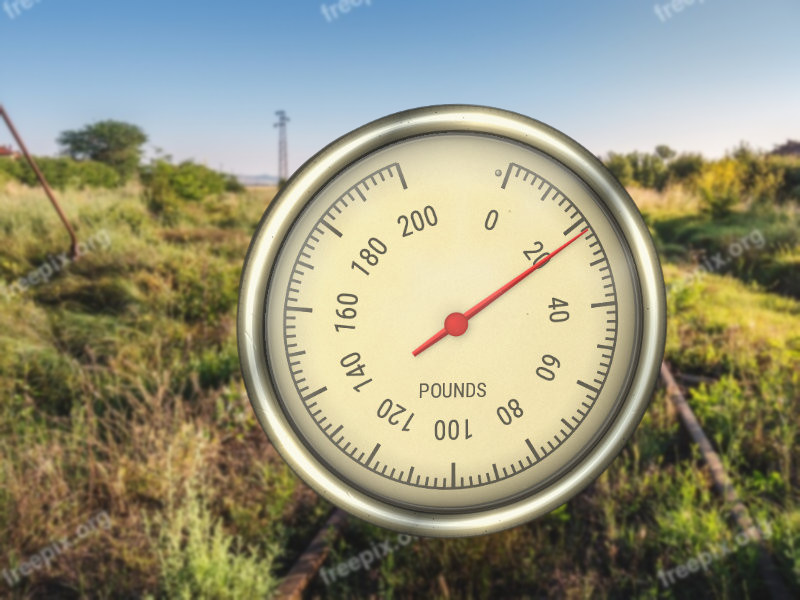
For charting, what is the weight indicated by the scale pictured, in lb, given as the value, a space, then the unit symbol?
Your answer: 22 lb
